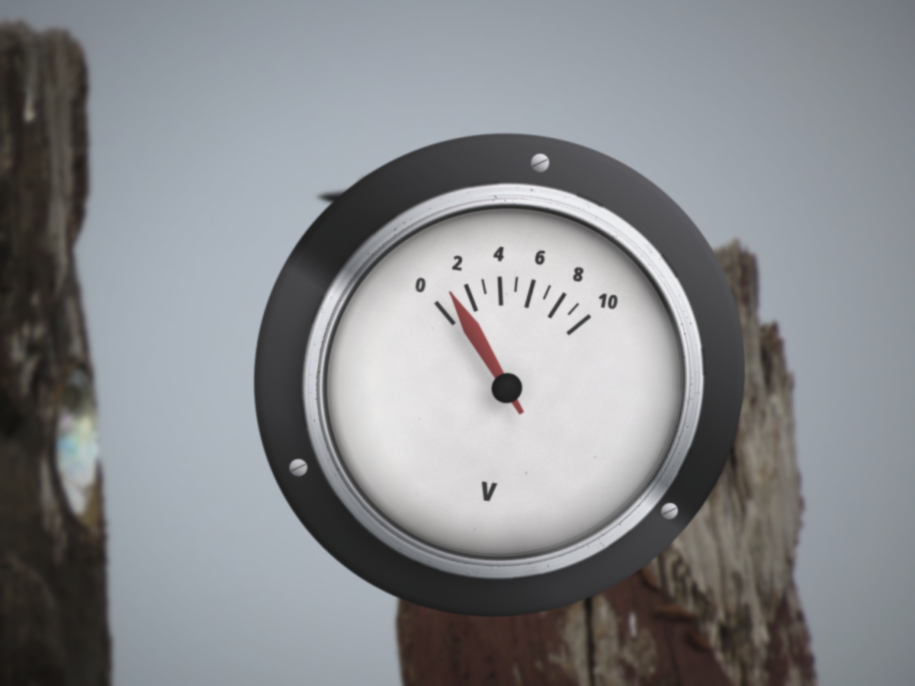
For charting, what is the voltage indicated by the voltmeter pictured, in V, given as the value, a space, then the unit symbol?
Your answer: 1 V
